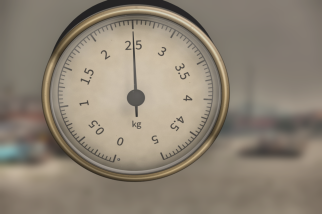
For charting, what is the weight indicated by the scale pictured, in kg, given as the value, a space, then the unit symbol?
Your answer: 2.5 kg
